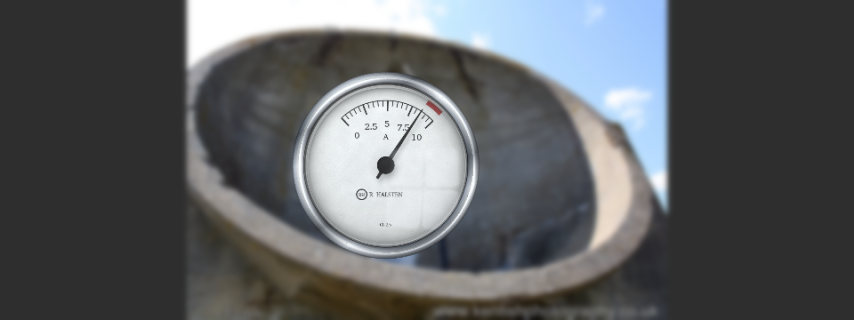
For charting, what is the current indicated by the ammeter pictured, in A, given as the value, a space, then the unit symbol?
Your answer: 8.5 A
